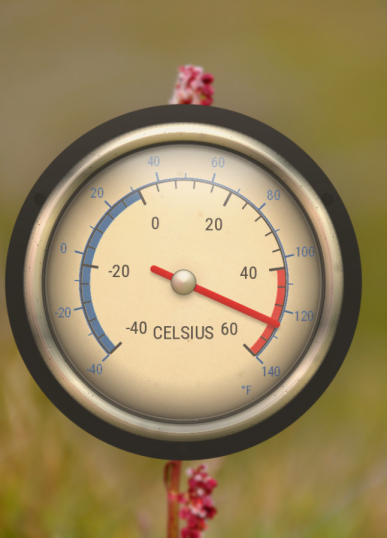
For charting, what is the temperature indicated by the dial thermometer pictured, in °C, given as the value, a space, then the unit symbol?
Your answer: 52 °C
